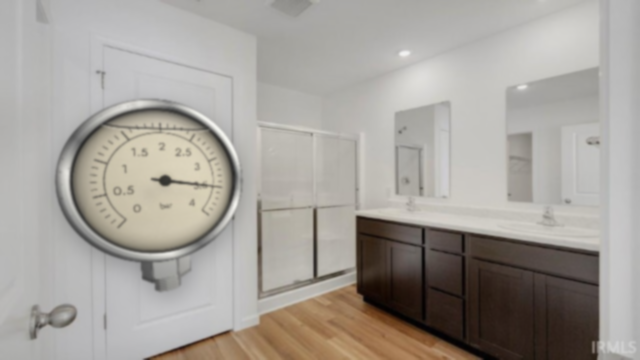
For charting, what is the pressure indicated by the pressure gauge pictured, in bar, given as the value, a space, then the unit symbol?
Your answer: 3.5 bar
